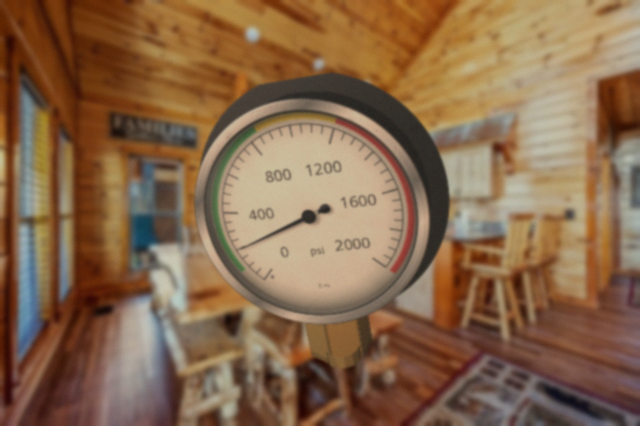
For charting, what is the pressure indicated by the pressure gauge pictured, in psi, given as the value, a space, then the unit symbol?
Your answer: 200 psi
